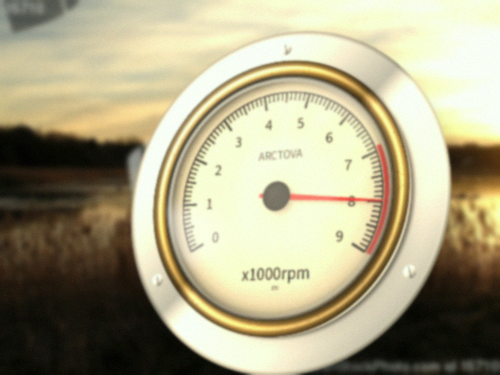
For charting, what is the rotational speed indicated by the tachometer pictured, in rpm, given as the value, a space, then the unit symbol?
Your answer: 8000 rpm
